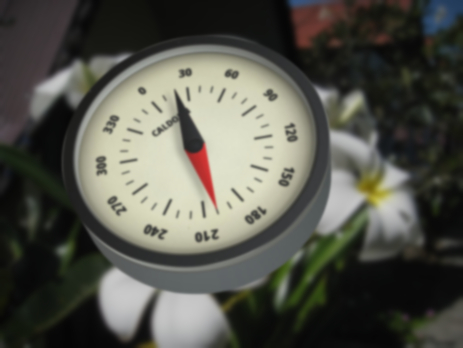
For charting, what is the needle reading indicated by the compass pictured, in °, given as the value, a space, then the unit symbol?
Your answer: 200 °
